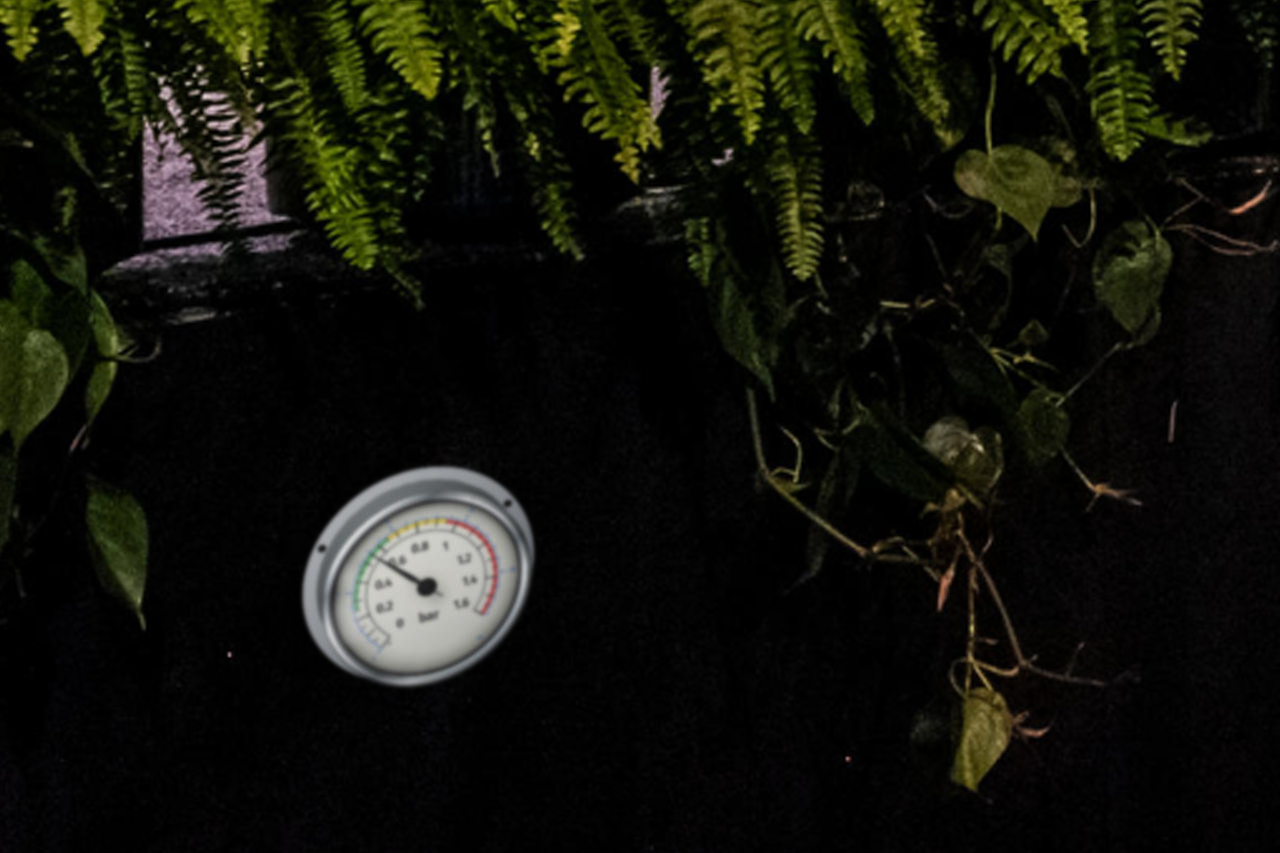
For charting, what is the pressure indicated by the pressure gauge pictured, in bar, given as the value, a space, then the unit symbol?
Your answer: 0.55 bar
